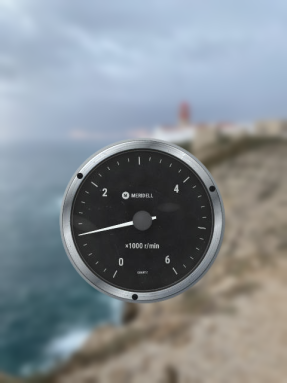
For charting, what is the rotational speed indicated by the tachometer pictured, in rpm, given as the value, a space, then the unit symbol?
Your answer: 1000 rpm
